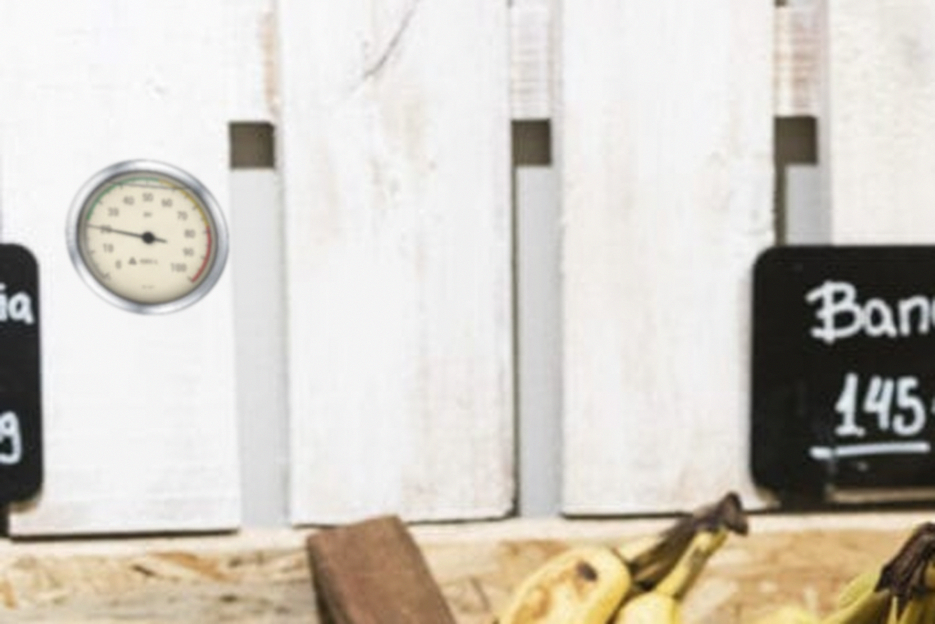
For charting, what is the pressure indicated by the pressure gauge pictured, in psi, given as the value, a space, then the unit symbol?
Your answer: 20 psi
